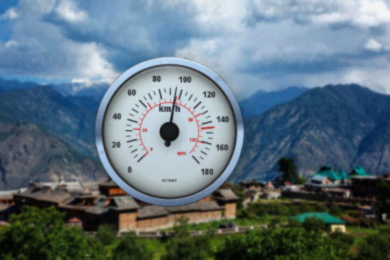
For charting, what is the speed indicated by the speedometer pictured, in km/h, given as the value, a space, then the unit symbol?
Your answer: 95 km/h
